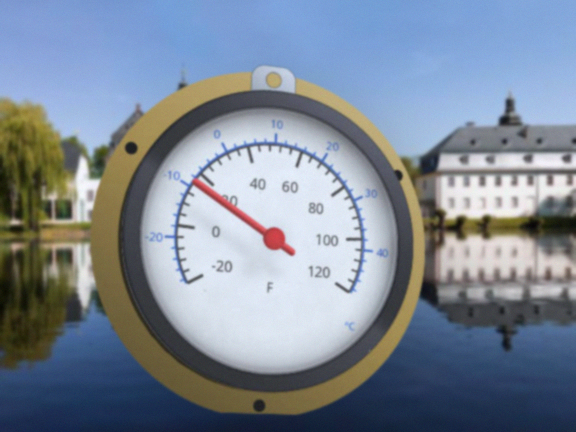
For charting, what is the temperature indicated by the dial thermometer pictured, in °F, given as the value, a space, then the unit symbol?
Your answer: 16 °F
